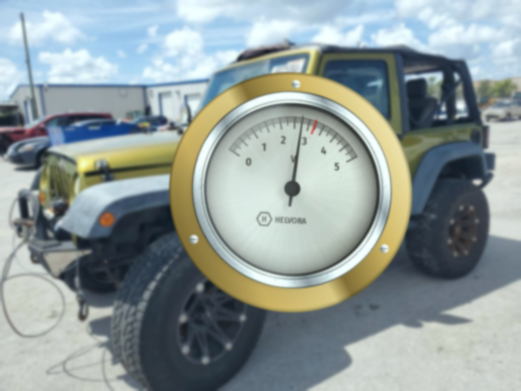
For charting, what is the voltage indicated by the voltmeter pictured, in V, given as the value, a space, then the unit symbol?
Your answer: 2.75 V
